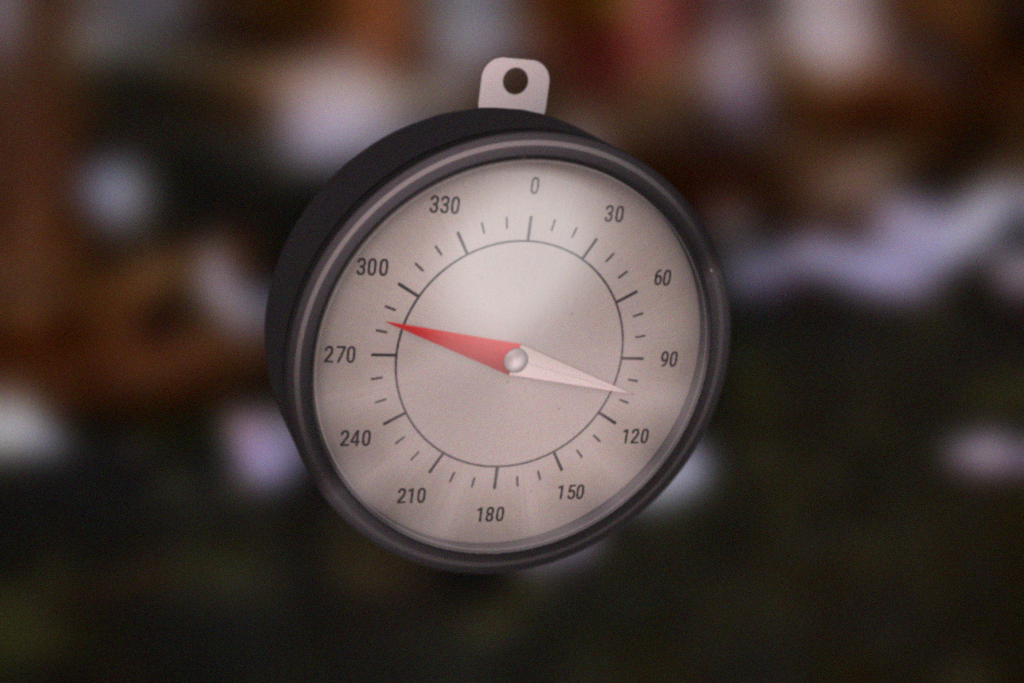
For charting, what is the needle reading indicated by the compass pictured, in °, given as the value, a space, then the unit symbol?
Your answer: 285 °
